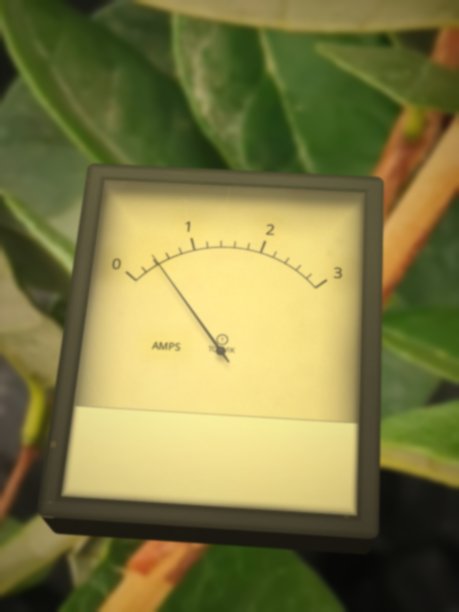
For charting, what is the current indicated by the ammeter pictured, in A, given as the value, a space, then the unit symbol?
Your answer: 0.4 A
